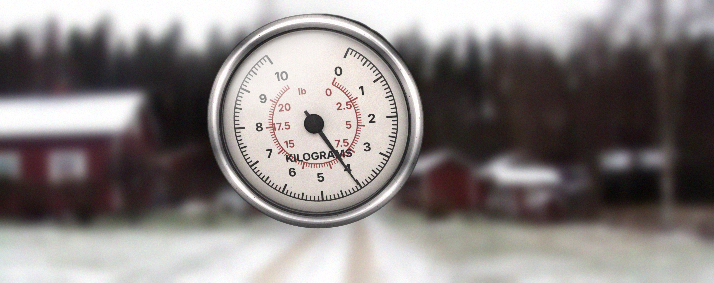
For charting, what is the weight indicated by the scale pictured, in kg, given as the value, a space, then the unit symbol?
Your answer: 4 kg
